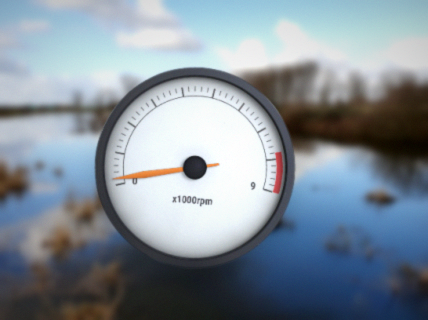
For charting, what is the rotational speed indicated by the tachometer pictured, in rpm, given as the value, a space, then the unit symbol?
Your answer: 200 rpm
